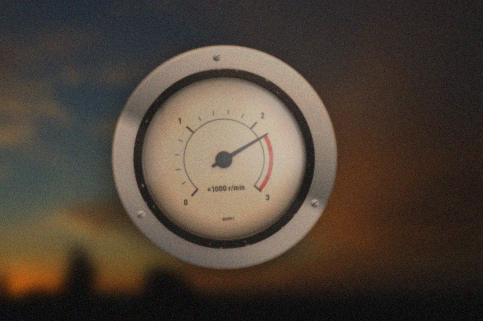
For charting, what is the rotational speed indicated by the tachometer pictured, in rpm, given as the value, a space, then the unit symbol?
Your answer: 2200 rpm
